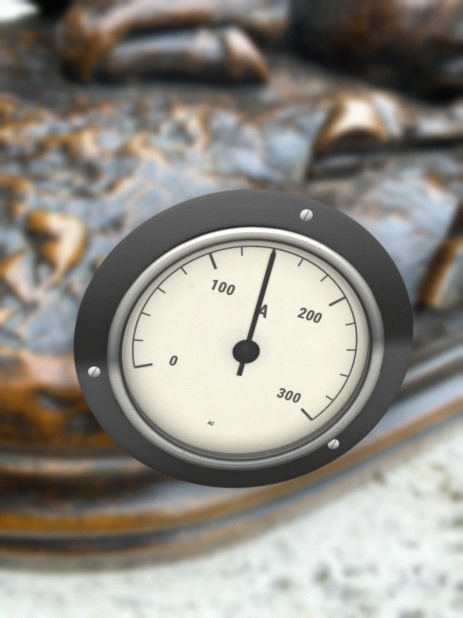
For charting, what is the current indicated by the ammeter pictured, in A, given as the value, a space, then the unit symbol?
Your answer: 140 A
